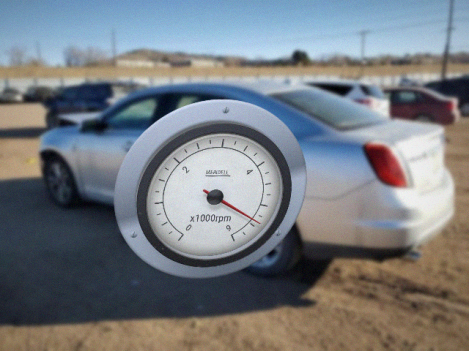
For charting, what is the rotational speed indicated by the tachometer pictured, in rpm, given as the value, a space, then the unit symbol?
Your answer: 5375 rpm
